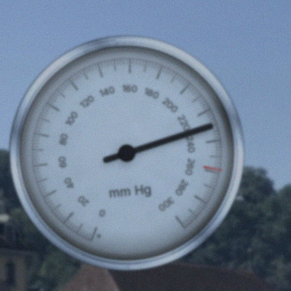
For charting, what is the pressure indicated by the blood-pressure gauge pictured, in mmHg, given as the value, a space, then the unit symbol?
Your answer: 230 mmHg
